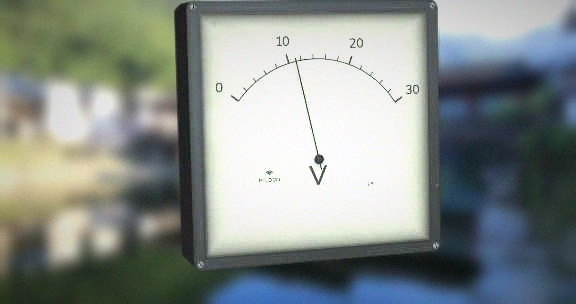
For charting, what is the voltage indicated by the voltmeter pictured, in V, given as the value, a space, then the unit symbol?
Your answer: 11 V
